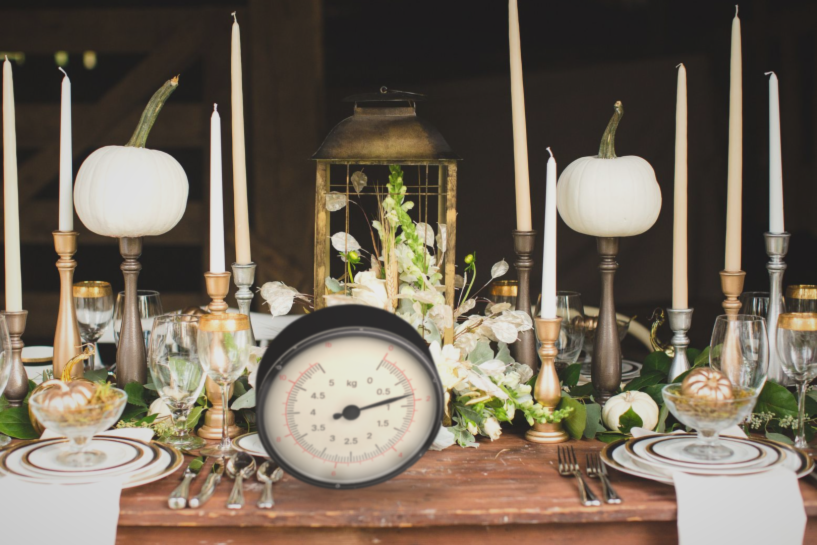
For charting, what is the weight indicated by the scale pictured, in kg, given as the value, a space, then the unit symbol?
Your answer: 0.75 kg
